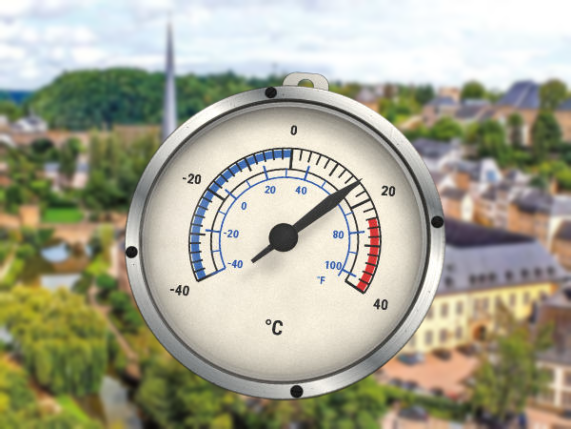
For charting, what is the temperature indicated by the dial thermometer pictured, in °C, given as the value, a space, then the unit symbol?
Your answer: 16 °C
